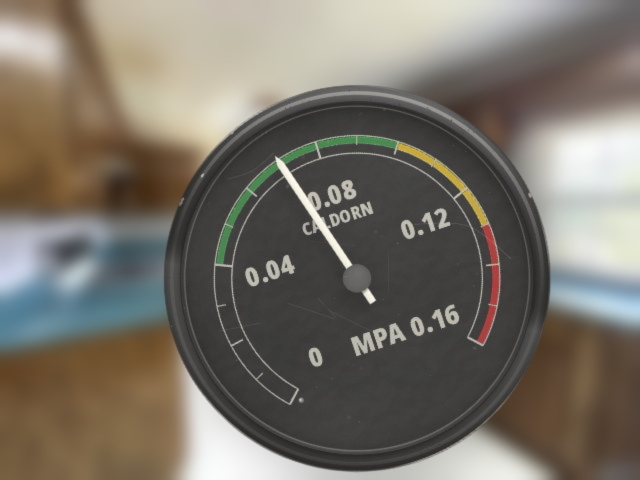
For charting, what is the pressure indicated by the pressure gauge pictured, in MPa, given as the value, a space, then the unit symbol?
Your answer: 0.07 MPa
